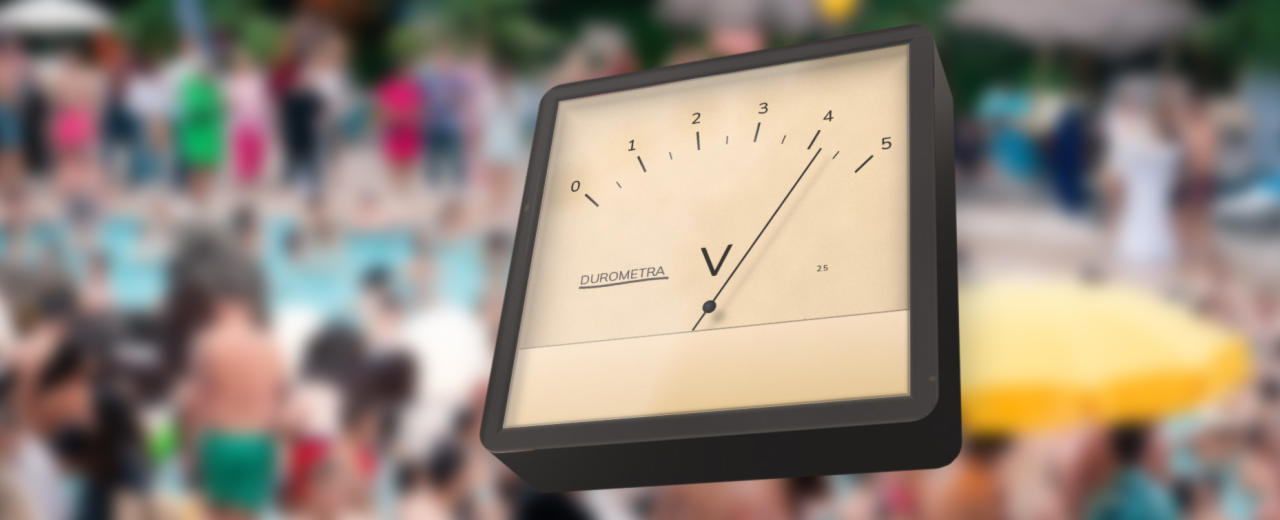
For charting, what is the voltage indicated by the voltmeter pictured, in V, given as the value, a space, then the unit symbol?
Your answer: 4.25 V
